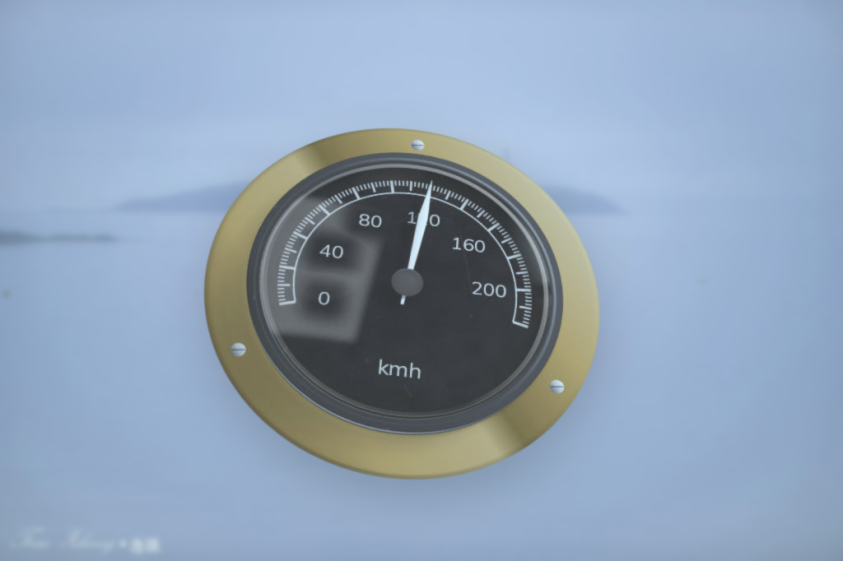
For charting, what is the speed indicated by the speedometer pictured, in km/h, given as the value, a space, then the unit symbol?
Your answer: 120 km/h
